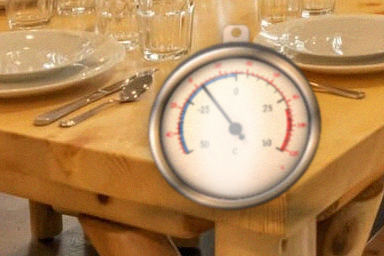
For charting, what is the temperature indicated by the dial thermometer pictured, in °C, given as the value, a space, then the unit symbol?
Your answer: -15 °C
